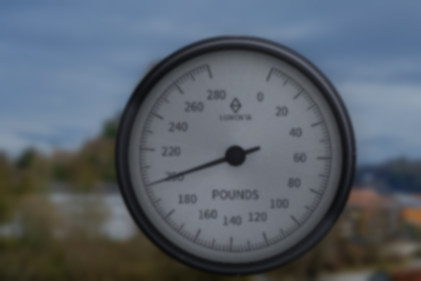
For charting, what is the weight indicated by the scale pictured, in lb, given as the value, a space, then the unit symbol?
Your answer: 200 lb
